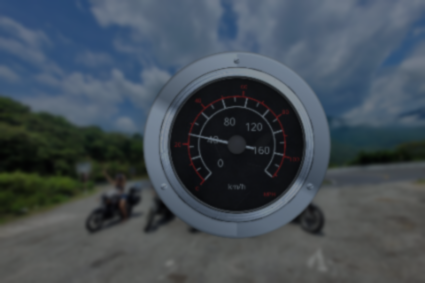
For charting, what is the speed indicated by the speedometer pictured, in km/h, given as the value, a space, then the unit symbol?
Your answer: 40 km/h
